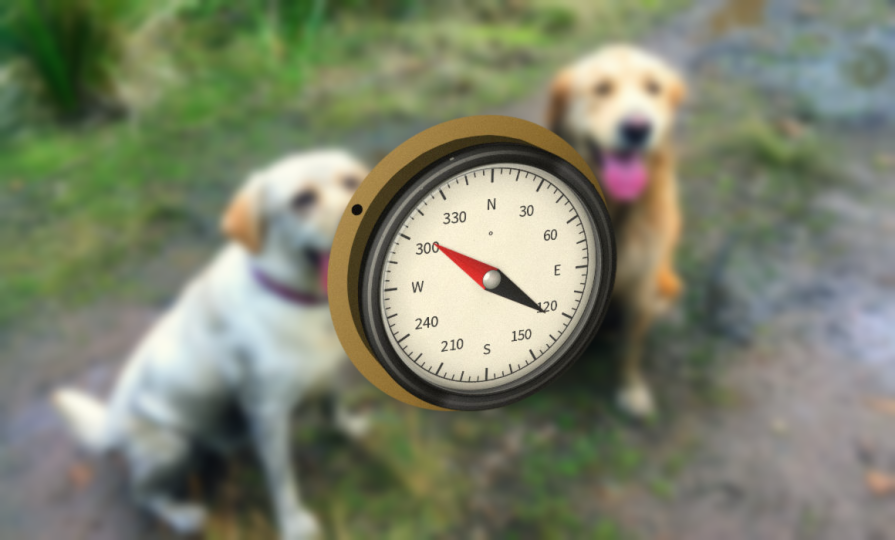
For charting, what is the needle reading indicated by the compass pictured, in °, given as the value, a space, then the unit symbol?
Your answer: 305 °
